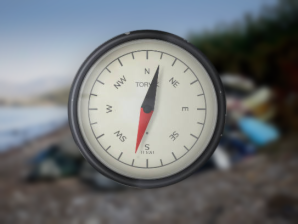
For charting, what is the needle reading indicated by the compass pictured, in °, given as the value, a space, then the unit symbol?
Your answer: 195 °
